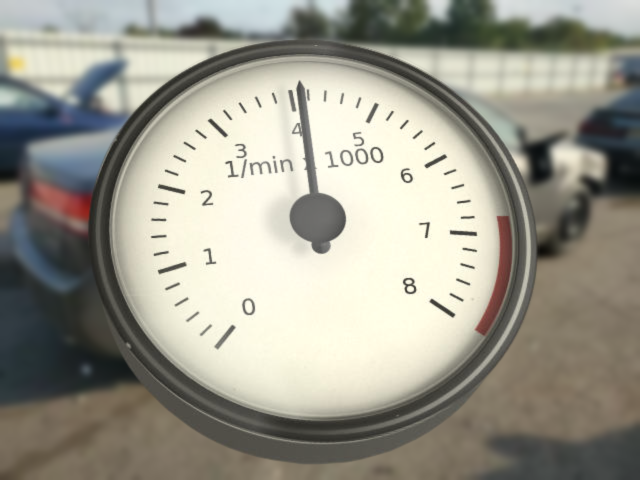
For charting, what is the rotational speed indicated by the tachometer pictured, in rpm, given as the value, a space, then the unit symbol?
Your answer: 4100 rpm
